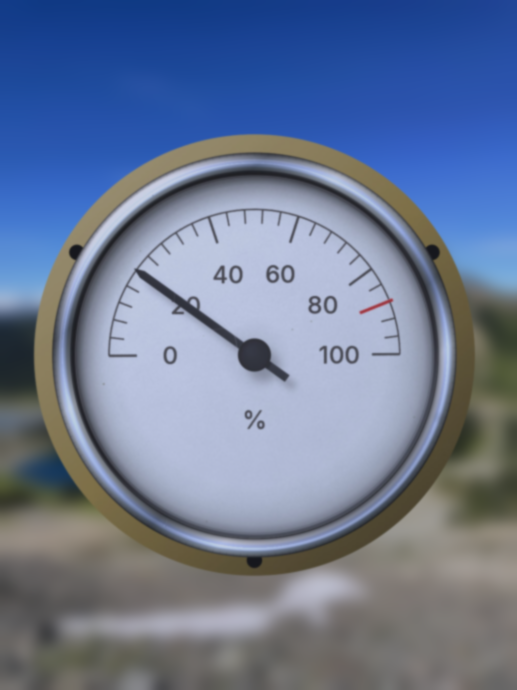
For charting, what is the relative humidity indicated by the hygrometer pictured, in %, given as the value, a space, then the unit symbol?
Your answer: 20 %
